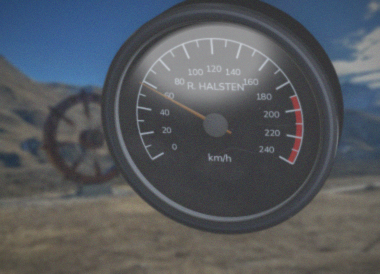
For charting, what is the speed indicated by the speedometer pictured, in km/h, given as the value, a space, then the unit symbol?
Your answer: 60 km/h
